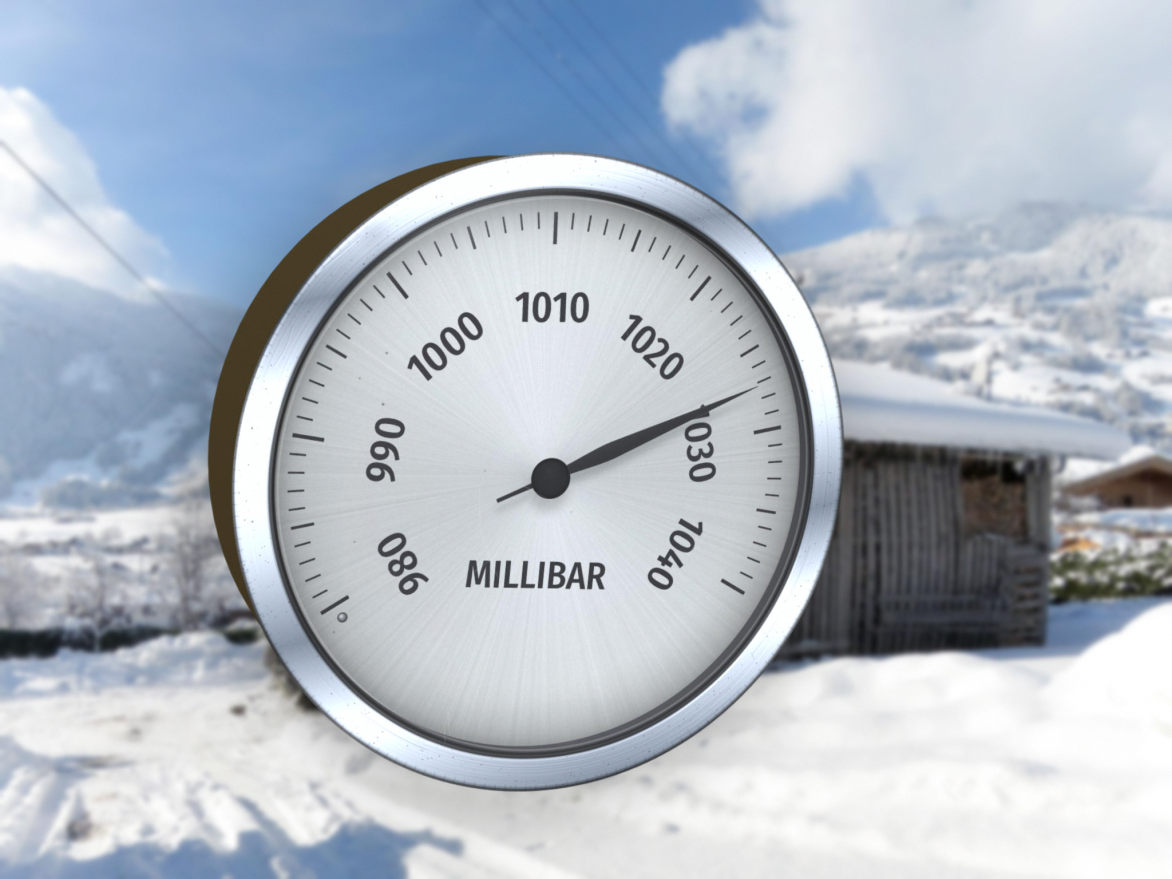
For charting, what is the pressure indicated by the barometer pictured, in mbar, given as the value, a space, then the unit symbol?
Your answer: 1027 mbar
